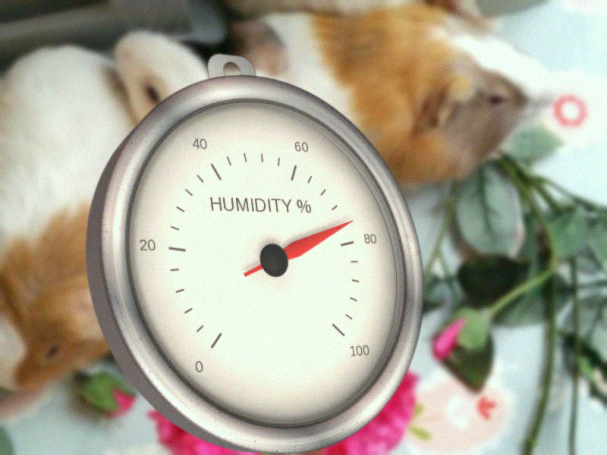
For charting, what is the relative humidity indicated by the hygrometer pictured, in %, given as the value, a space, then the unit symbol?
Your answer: 76 %
